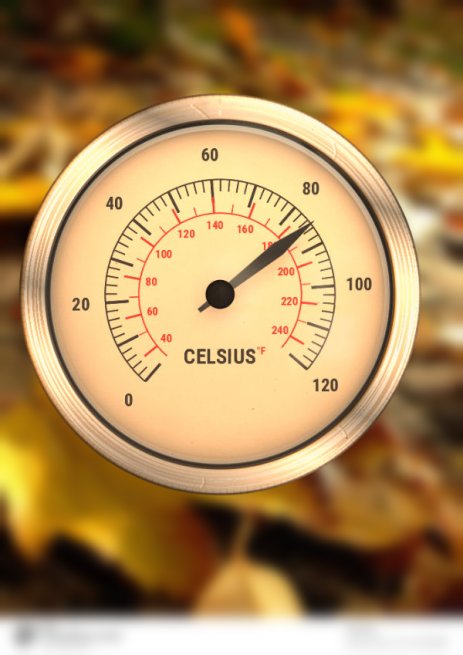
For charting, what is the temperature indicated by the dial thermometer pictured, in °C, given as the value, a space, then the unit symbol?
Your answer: 85 °C
